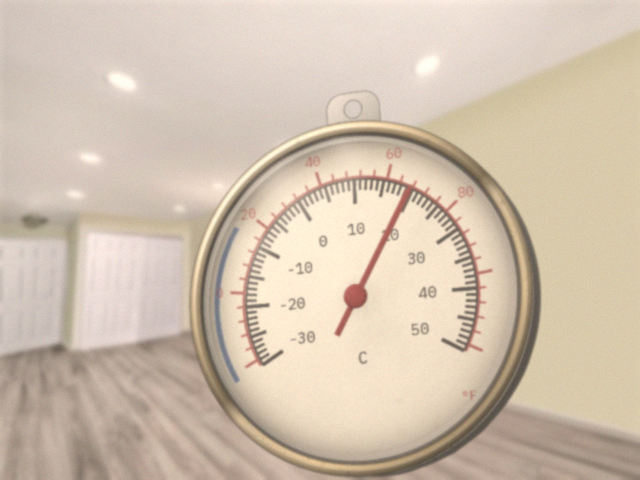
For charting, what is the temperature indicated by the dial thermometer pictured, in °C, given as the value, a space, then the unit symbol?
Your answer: 20 °C
